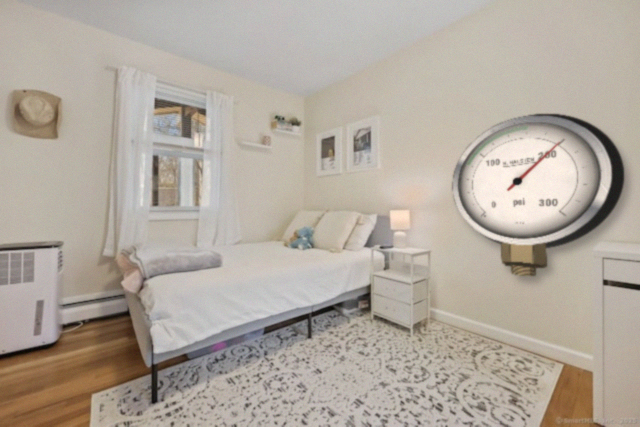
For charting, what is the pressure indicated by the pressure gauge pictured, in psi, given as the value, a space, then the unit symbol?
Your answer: 200 psi
